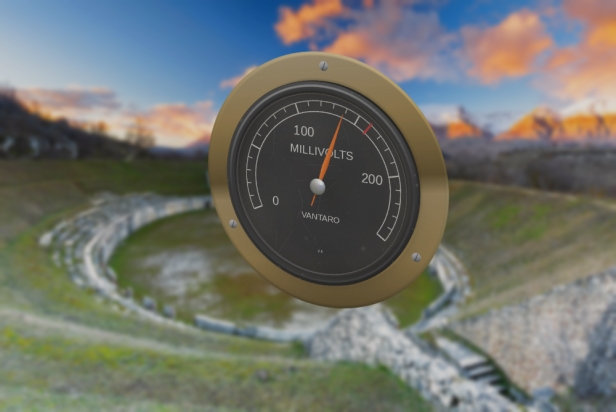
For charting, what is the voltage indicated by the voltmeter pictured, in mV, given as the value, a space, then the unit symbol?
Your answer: 140 mV
